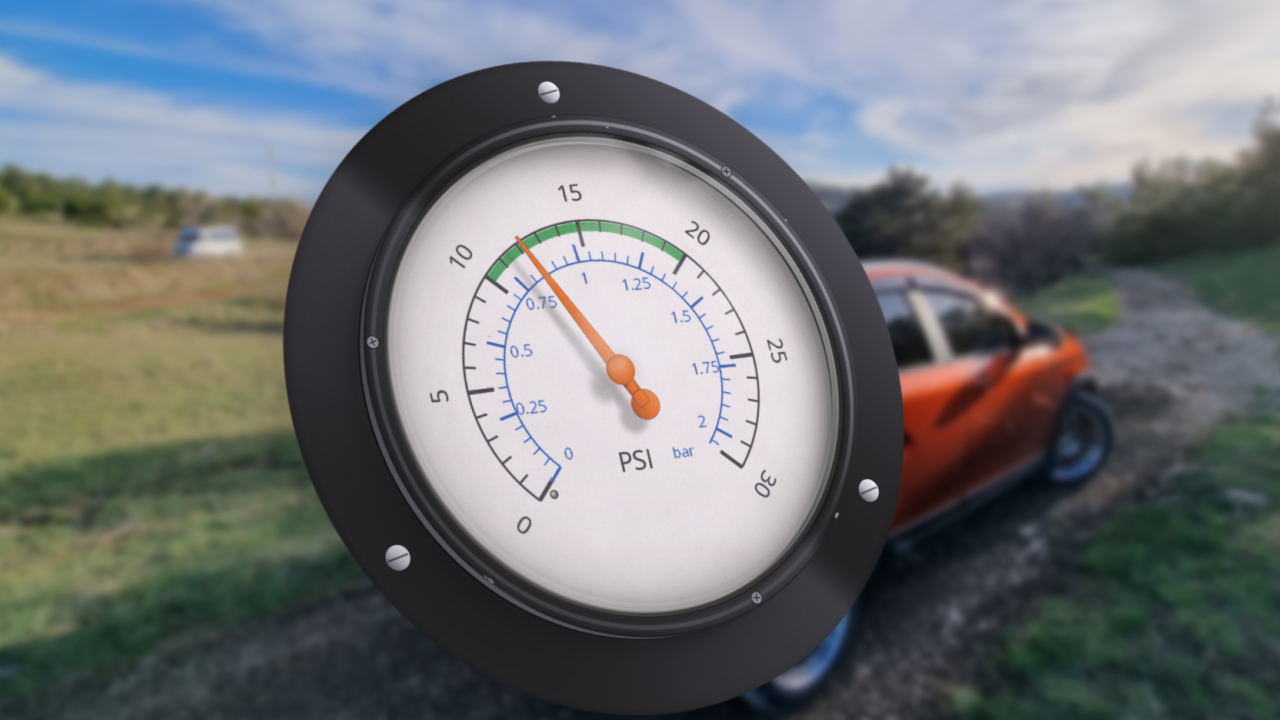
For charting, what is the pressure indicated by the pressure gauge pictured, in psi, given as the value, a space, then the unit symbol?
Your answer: 12 psi
